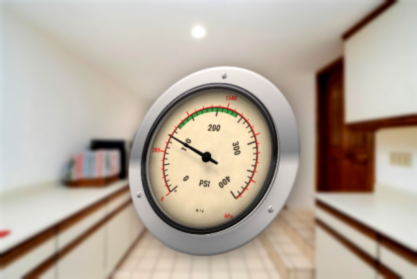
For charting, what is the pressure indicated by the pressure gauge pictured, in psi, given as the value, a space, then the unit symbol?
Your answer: 100 psi
